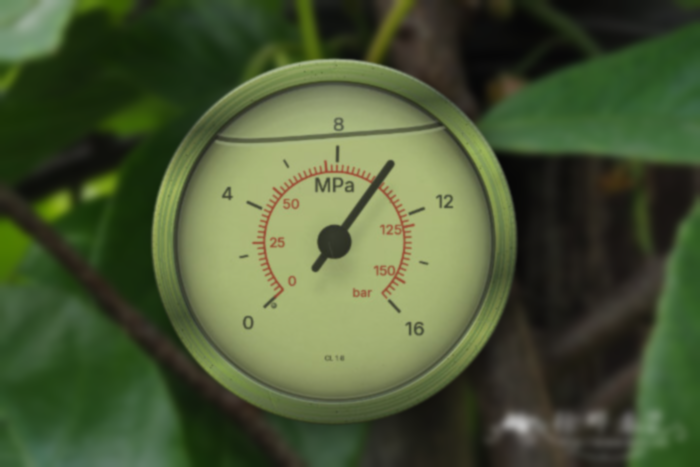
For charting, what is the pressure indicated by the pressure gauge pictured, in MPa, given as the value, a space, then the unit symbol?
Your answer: 10 MPa
